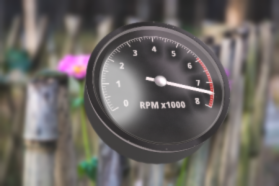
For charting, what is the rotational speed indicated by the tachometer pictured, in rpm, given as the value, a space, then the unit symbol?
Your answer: 7500 rpm
